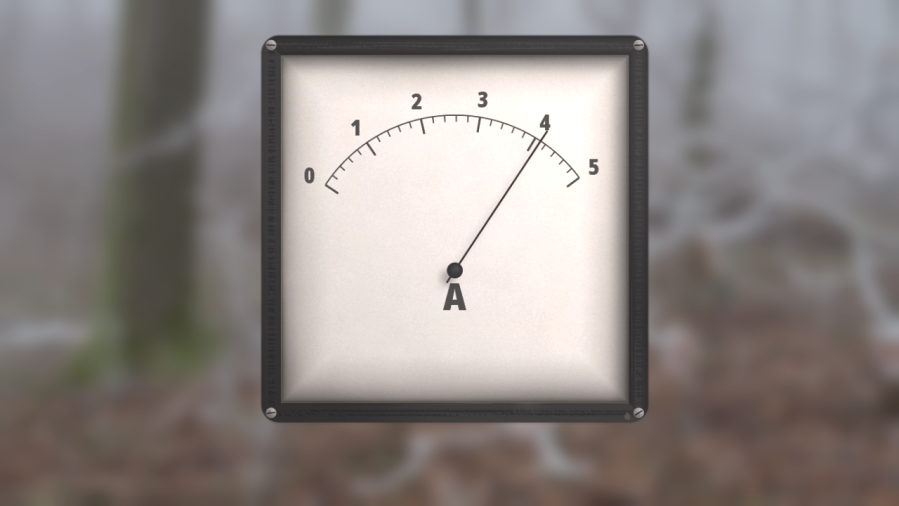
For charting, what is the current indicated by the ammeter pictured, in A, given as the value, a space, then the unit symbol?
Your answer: 4.1 A
